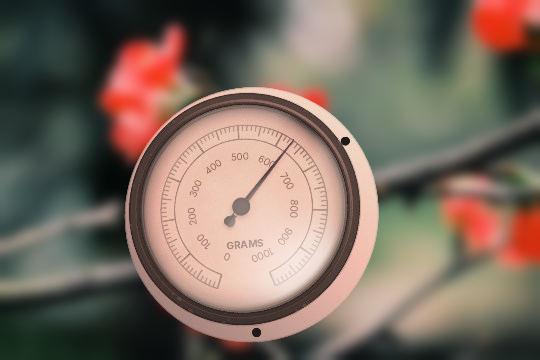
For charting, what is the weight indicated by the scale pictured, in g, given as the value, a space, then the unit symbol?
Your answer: 630 g
